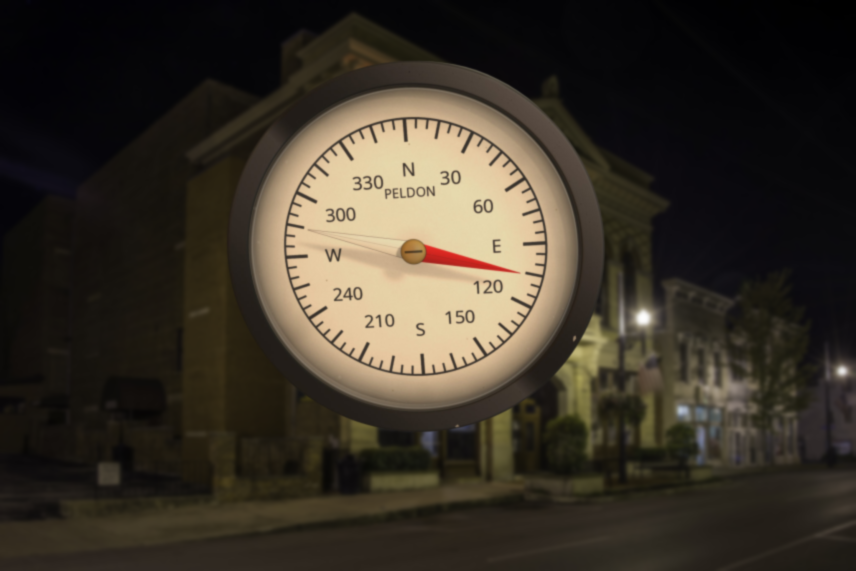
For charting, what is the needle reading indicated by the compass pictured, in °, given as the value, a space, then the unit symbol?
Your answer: 105 °
